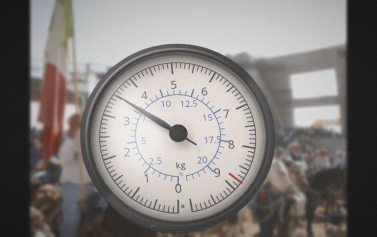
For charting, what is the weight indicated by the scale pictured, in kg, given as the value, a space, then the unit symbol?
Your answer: 3.5 kg
